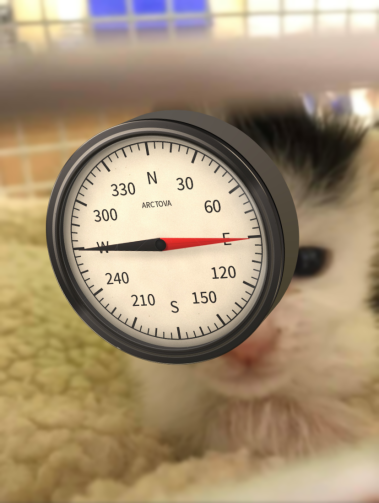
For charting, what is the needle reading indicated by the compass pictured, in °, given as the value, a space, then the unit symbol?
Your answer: 90 °
